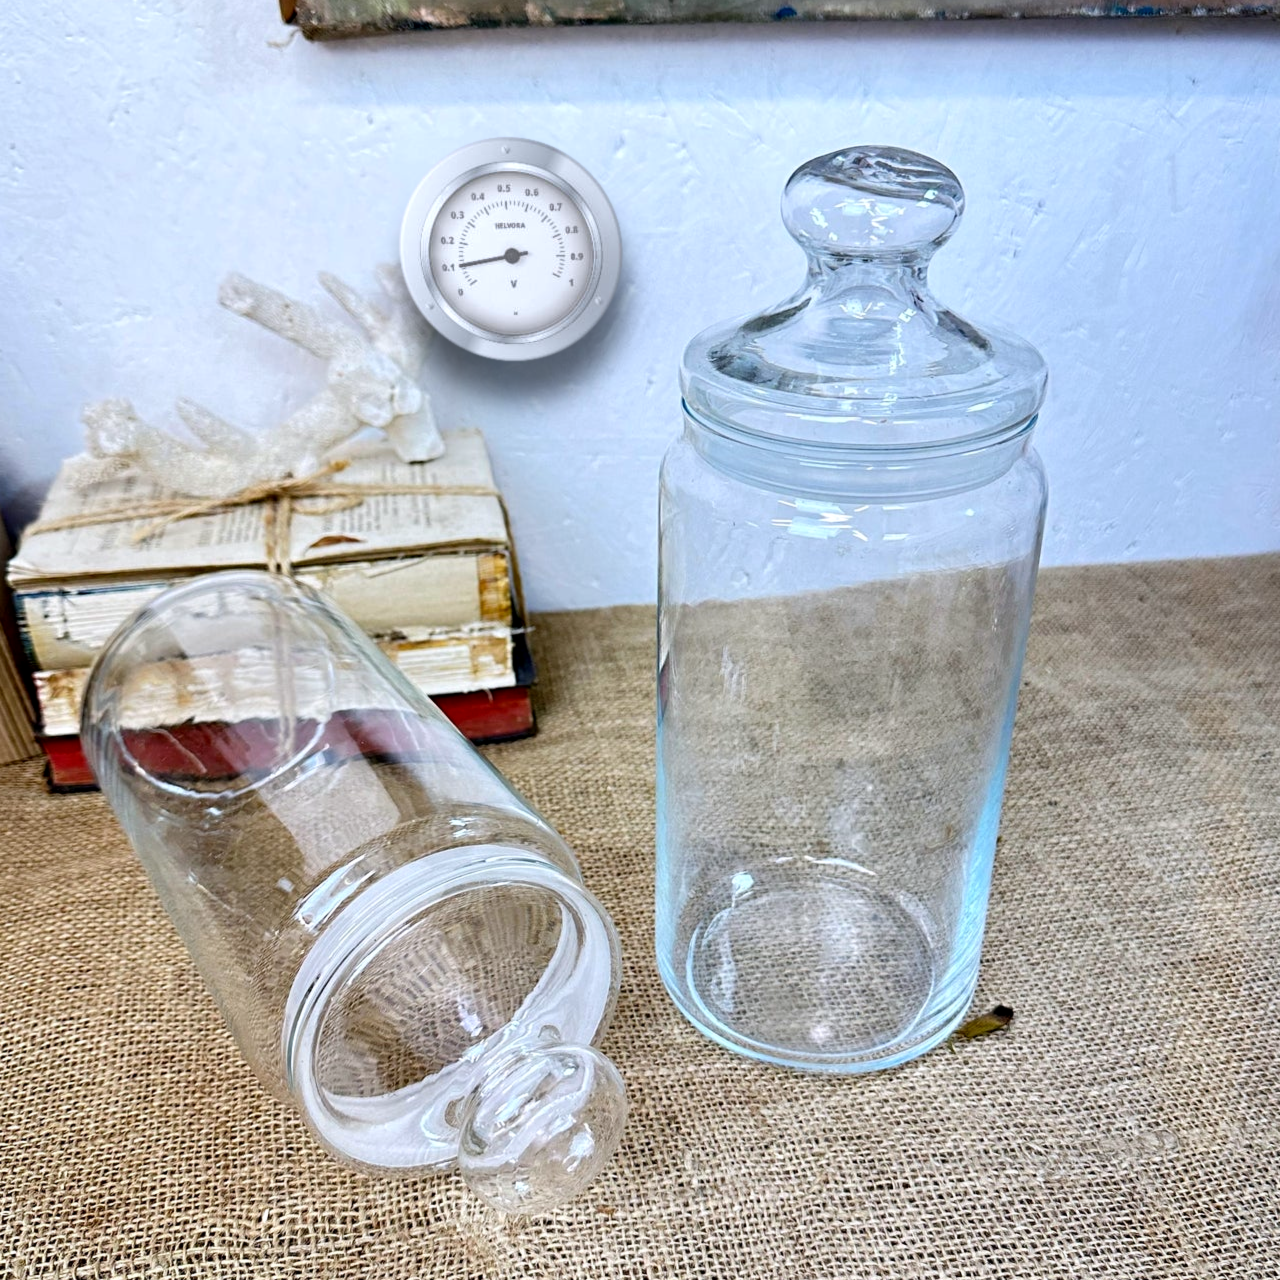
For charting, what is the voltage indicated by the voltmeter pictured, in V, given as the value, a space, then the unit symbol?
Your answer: 0.1 V
